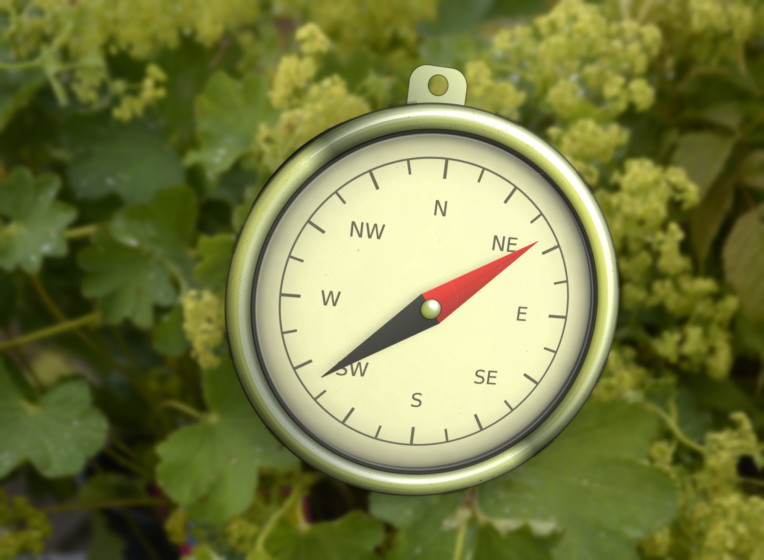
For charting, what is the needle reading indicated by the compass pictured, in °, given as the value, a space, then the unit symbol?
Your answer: 52.5 °
